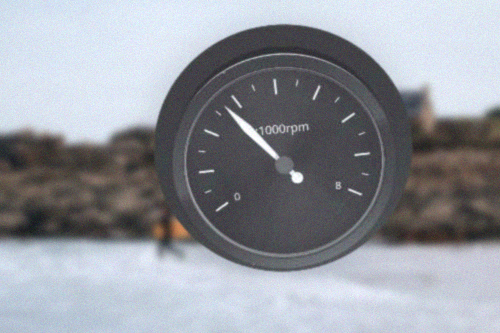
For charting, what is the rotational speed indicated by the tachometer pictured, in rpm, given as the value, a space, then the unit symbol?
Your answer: 2750 rpm
